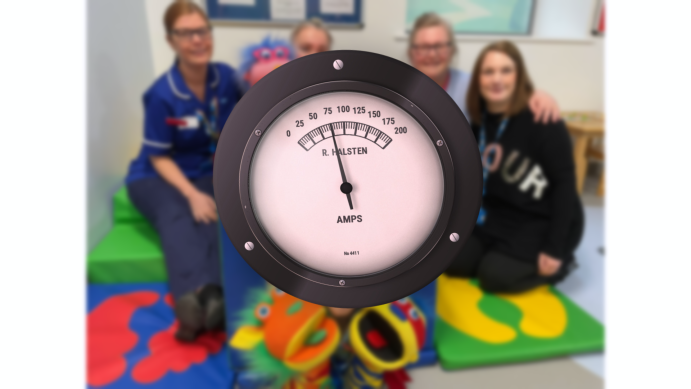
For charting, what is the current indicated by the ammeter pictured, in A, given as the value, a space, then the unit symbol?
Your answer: 75 A
